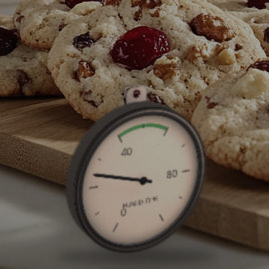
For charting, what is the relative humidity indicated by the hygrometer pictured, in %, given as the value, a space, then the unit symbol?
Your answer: 25 %
